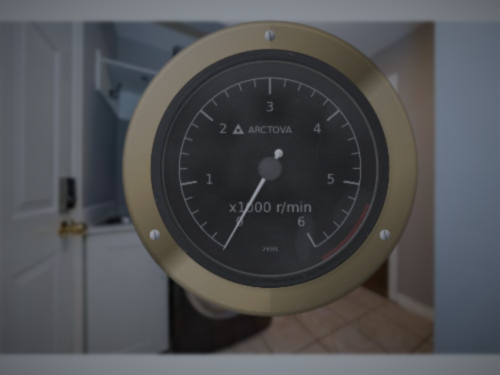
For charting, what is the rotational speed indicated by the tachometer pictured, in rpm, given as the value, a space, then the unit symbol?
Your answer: 0 rpm
